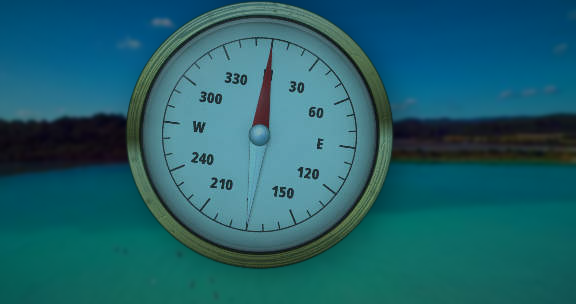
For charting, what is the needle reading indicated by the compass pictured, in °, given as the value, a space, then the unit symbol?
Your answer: 0 °
